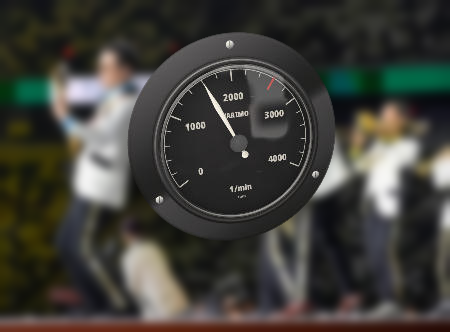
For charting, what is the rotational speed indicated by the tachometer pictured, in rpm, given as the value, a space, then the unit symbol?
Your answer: 1600 rpm
